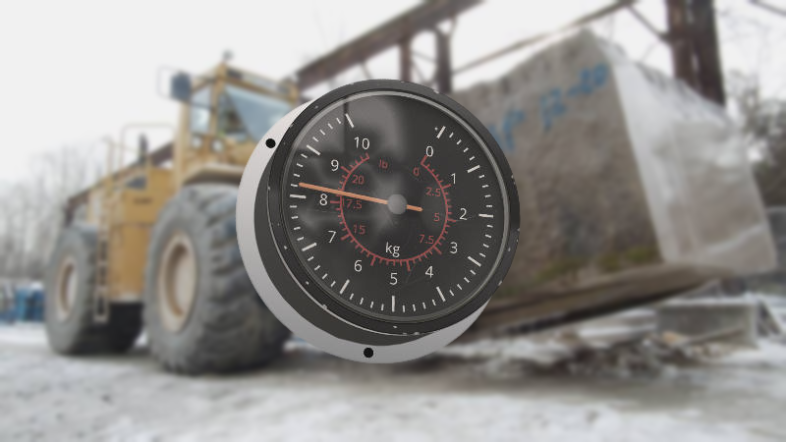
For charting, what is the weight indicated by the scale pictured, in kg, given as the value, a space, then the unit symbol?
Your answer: 8.2 kg
